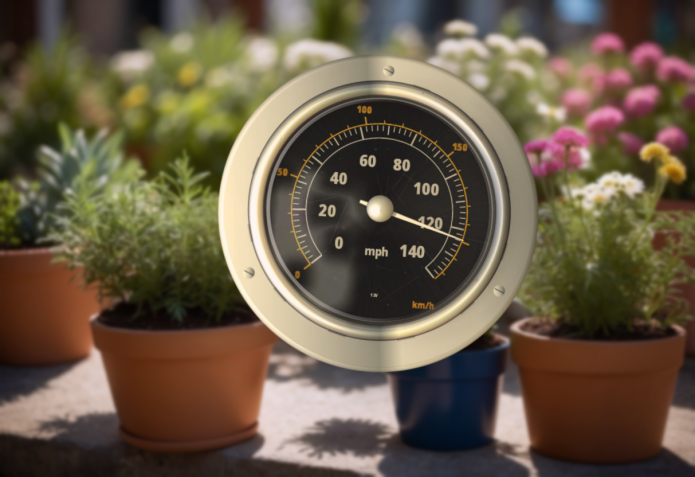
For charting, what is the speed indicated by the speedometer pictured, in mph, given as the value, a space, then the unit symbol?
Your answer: 124 mph
